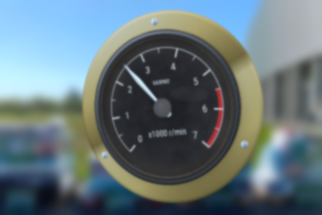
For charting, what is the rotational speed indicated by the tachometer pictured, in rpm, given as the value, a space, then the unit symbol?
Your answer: 2500 rpm
